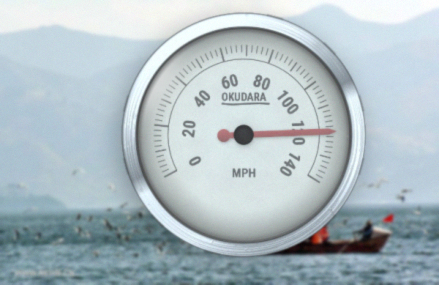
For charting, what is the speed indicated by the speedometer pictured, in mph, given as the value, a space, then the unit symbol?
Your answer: 120 mph
